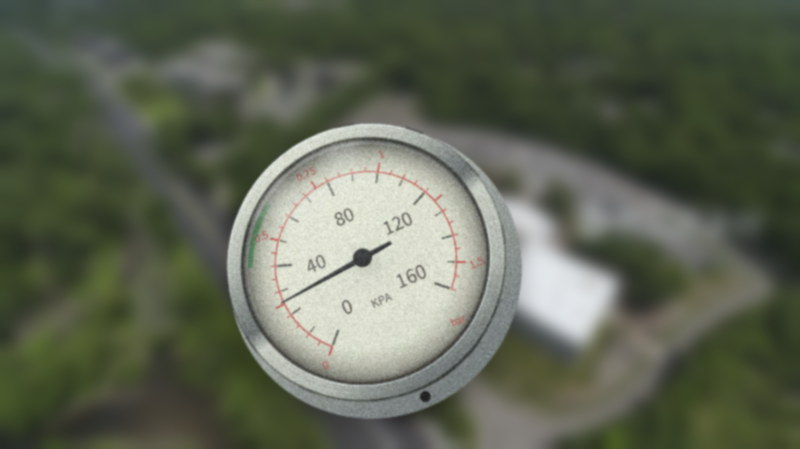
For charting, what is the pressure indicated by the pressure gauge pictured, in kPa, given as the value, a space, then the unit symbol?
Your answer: 25 kPa
